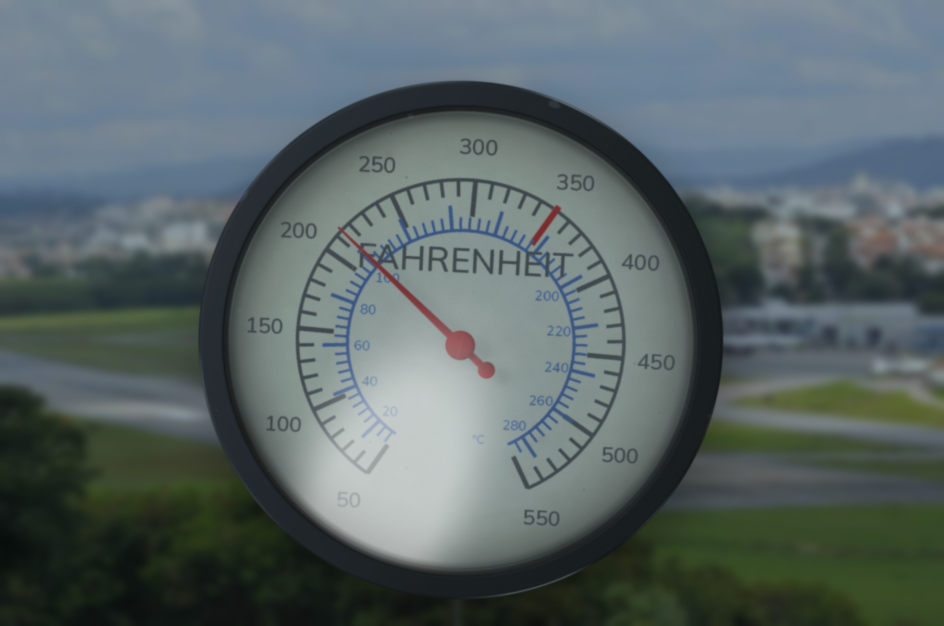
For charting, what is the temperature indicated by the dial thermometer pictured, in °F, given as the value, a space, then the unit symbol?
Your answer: 215 °F
